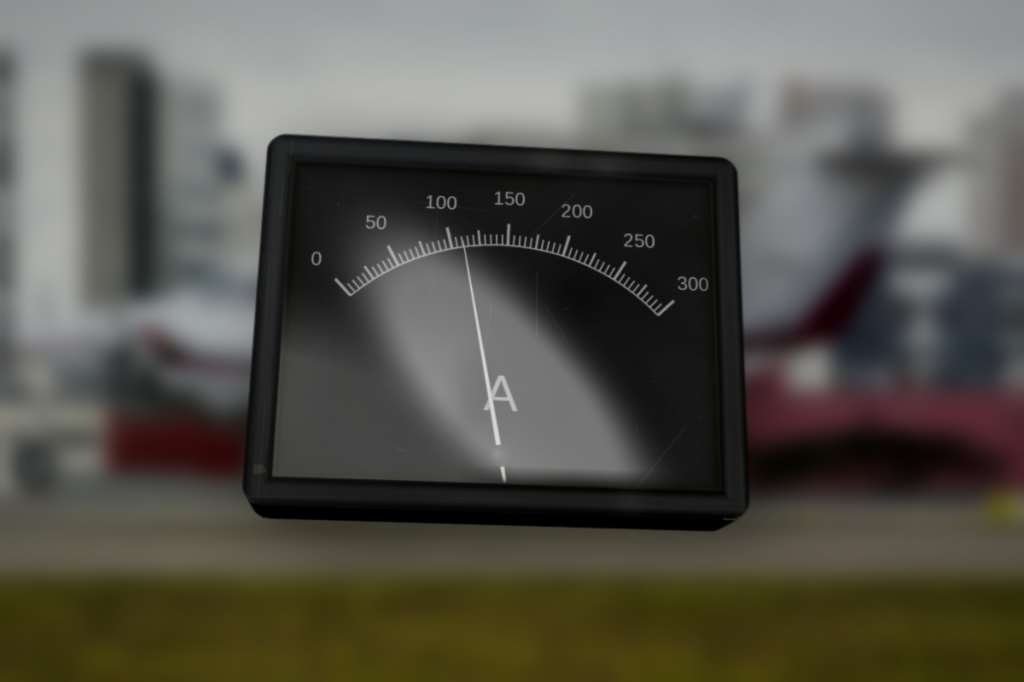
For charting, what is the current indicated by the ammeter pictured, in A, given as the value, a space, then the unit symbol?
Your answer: 110 A
